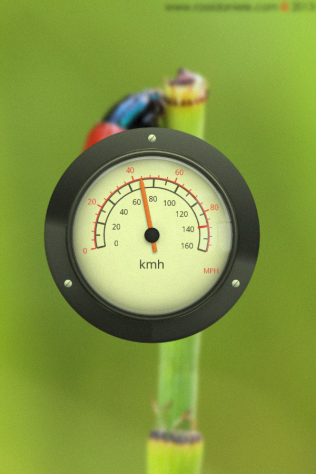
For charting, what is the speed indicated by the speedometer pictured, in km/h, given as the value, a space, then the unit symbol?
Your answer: 70 km/h
